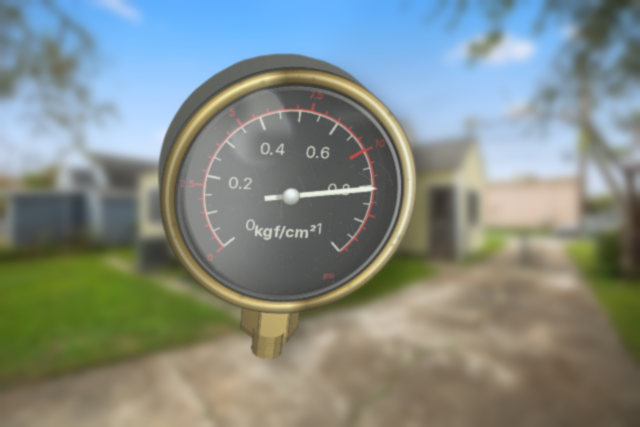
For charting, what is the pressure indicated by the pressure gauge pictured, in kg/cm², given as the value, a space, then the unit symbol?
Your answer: 0.8 kg/cm²
